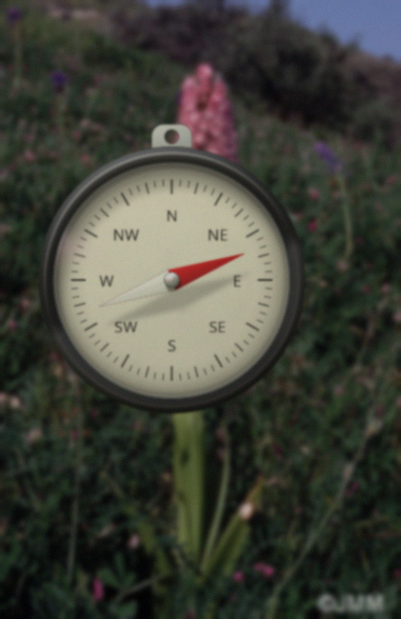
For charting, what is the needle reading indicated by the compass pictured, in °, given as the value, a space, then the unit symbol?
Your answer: 70 °
